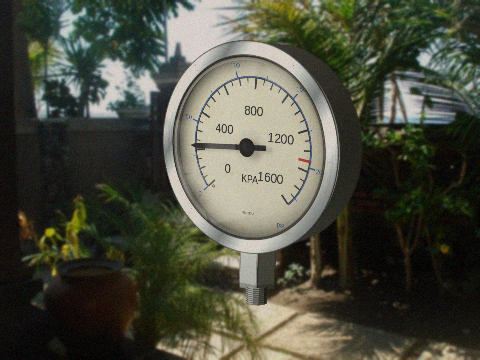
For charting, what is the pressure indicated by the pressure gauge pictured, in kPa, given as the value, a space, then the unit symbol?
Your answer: 225 kPa
